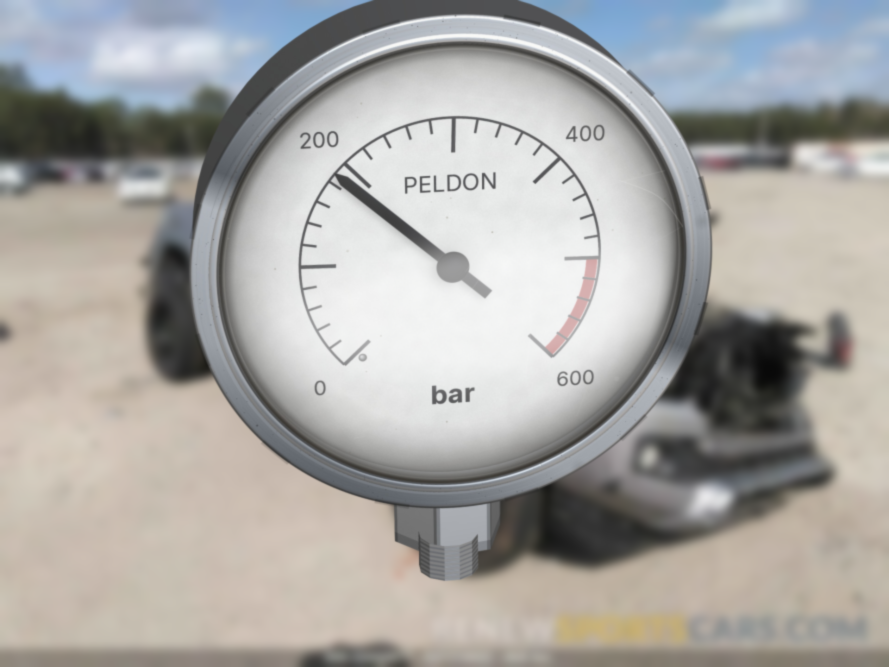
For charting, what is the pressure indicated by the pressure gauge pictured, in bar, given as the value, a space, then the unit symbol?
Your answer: 190 bar
